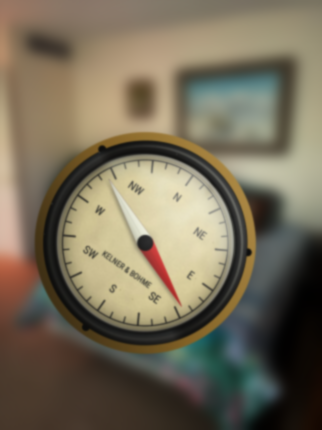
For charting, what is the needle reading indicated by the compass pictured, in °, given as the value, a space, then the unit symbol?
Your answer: 115 °
